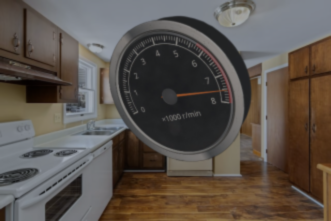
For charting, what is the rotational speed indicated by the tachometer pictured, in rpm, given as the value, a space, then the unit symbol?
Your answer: 7500 rpm
